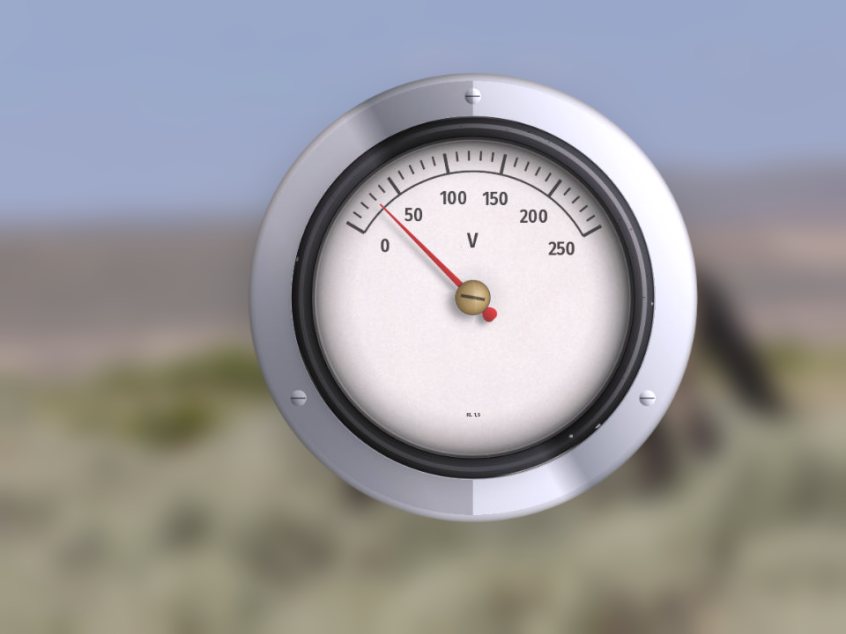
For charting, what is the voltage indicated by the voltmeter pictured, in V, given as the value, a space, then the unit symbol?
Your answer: 30 V
